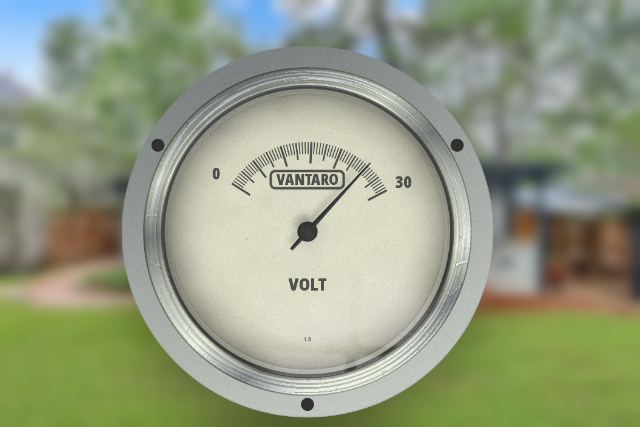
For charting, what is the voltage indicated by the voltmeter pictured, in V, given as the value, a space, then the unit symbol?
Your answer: 25 V
